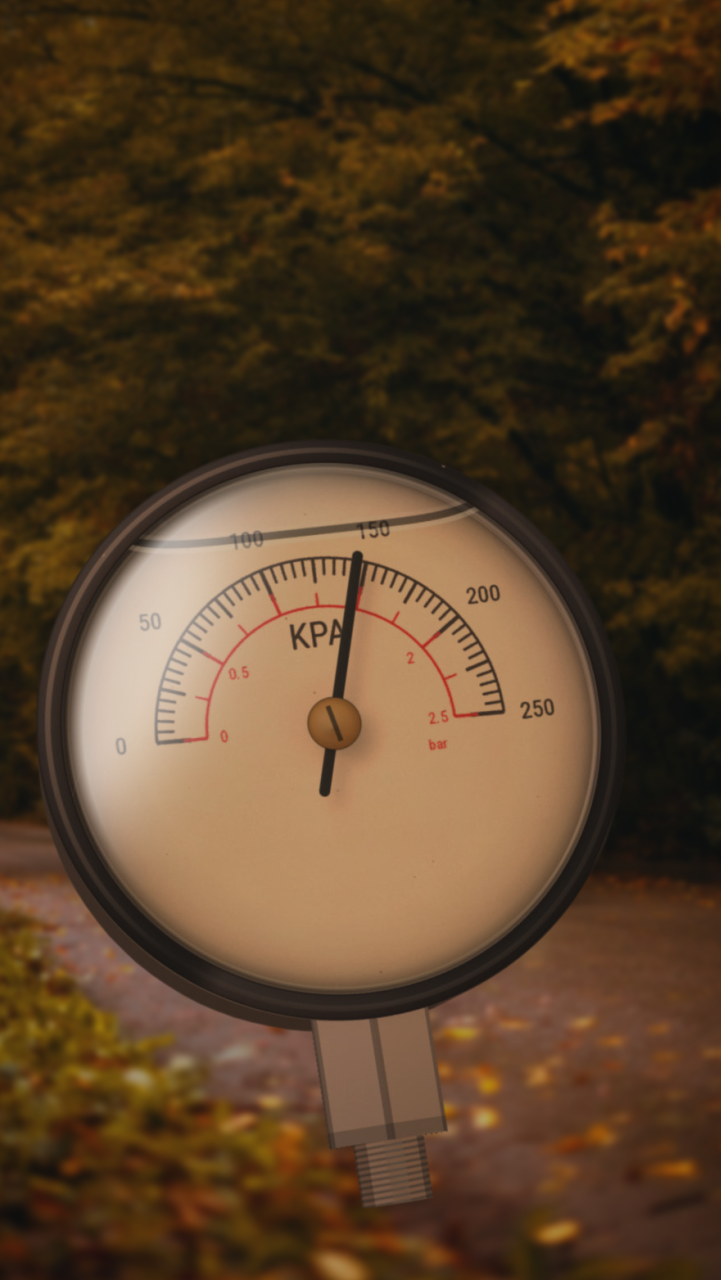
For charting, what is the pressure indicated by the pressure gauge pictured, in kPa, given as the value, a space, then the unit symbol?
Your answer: 145 kPa
